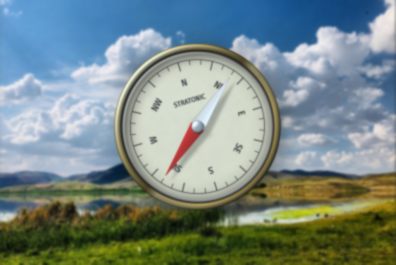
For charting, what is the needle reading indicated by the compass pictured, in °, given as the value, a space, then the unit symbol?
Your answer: 230 °
